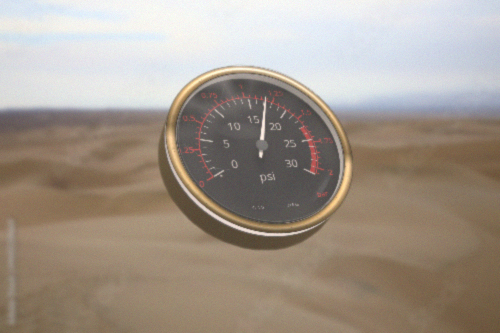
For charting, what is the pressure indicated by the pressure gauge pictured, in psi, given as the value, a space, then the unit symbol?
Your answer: 17 psi
